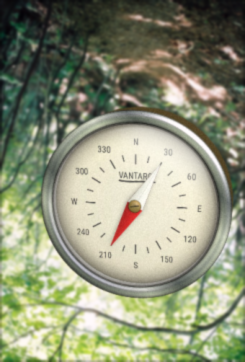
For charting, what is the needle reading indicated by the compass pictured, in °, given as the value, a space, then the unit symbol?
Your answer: 210 °
